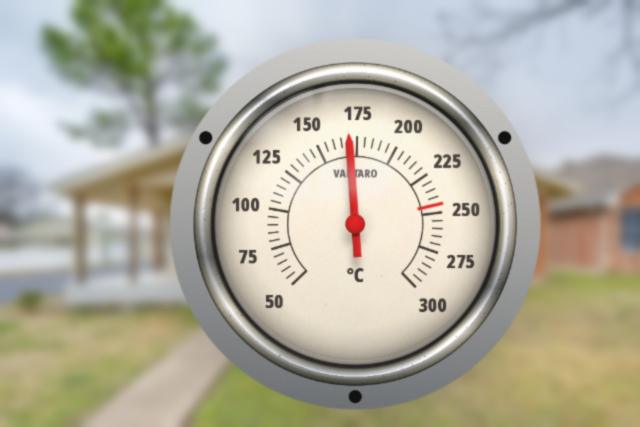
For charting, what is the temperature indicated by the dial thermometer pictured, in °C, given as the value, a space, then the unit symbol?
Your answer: 170 °C
